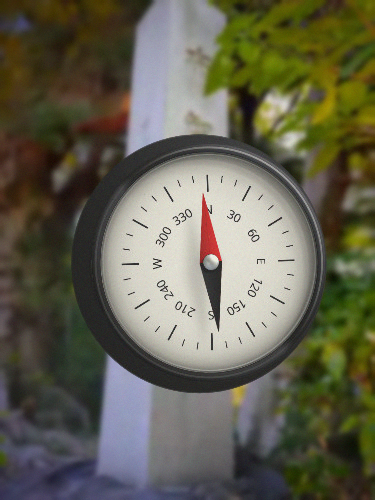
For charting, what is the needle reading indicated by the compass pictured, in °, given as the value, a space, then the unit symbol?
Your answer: 355 °
